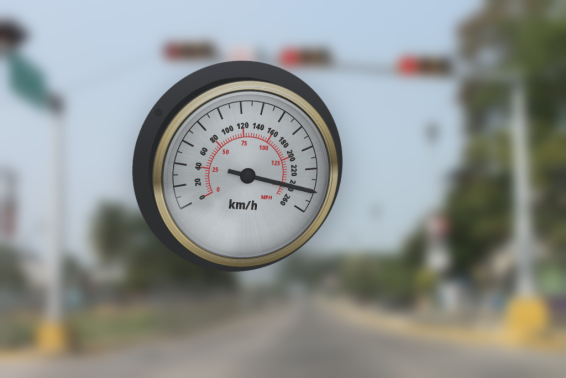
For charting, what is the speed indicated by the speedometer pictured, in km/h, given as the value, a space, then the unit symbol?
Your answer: 240 km/h
